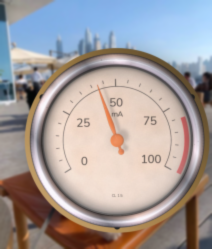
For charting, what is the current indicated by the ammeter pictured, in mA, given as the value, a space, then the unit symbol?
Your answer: 42.5 mA
